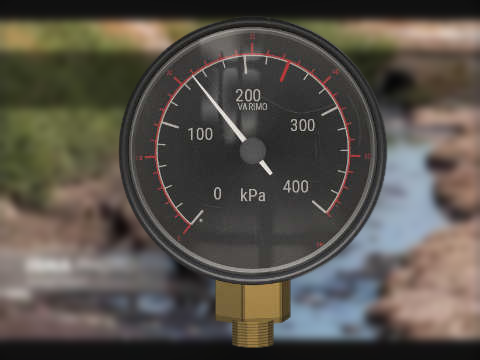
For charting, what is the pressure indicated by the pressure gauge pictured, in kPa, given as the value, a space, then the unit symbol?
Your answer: 150 kPa
